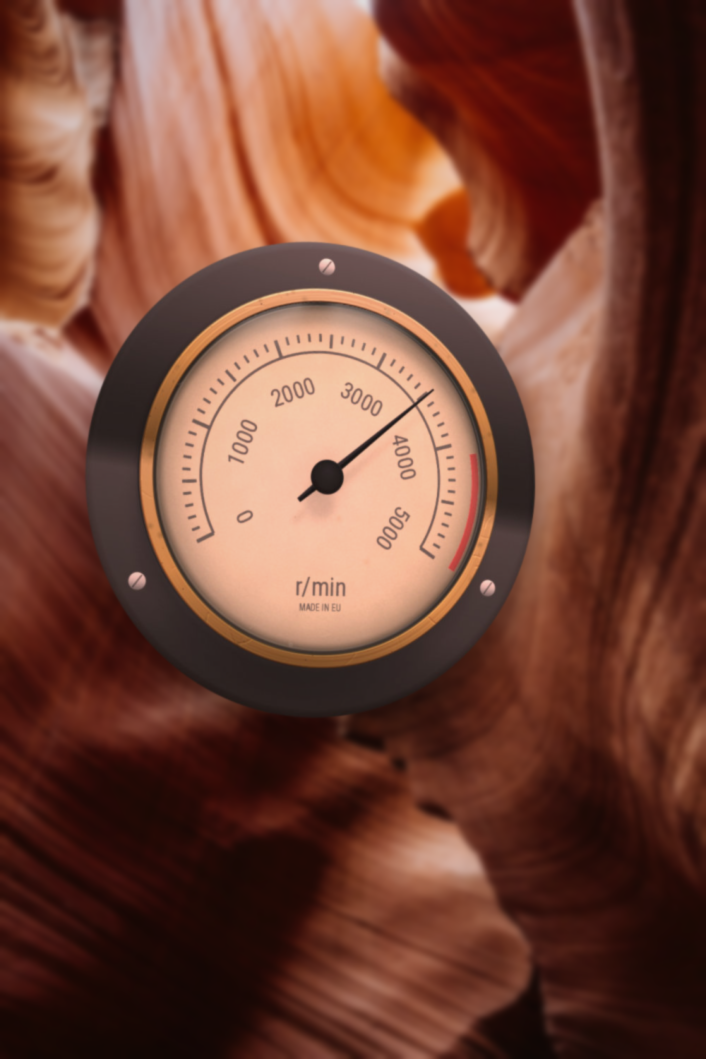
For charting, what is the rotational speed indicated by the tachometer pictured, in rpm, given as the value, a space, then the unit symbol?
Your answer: 3500 rpm
